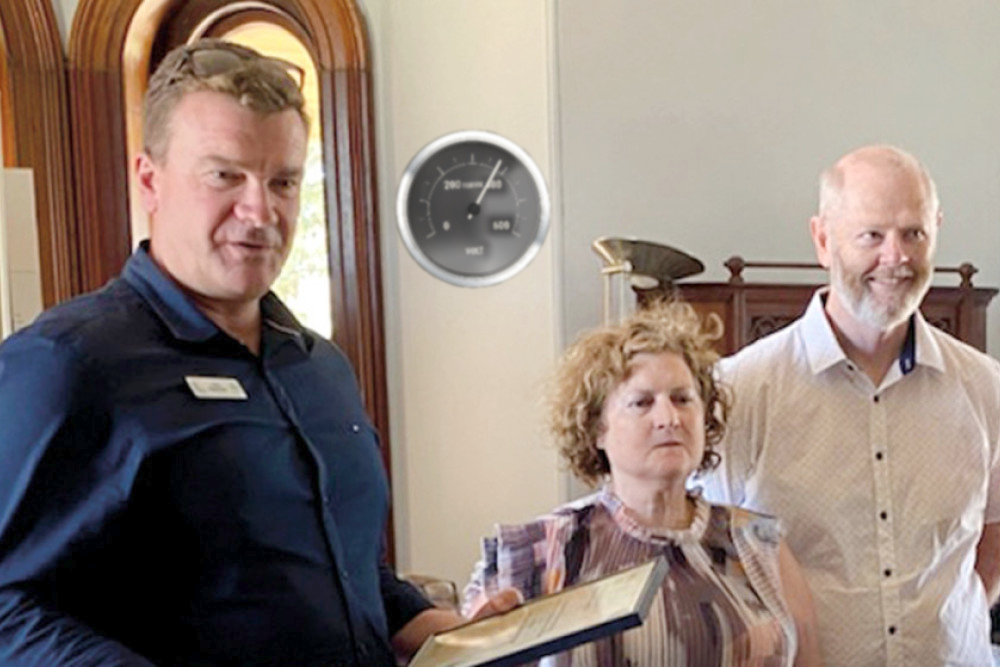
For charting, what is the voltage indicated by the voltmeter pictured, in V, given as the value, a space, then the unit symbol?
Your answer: 375 V
